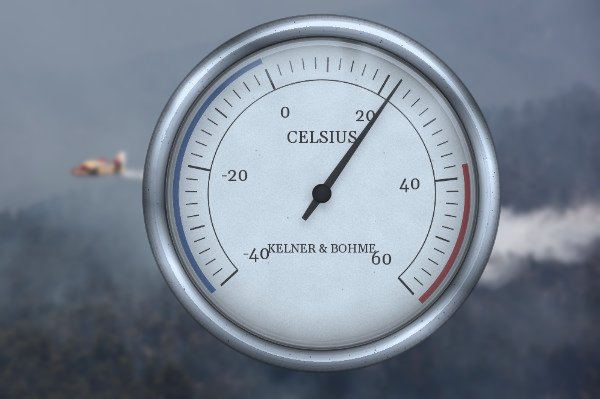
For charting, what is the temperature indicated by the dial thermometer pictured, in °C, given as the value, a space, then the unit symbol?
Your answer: 22 °C
